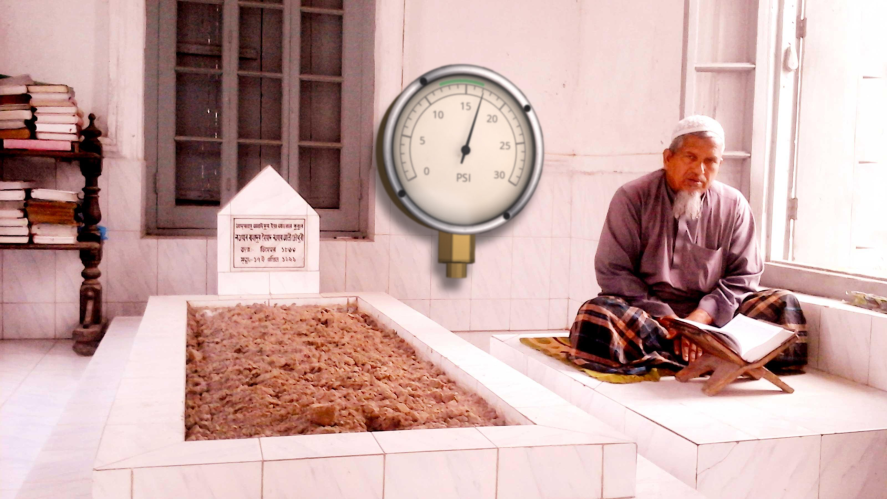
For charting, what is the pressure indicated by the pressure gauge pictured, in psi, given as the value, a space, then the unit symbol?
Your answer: 17 psi
